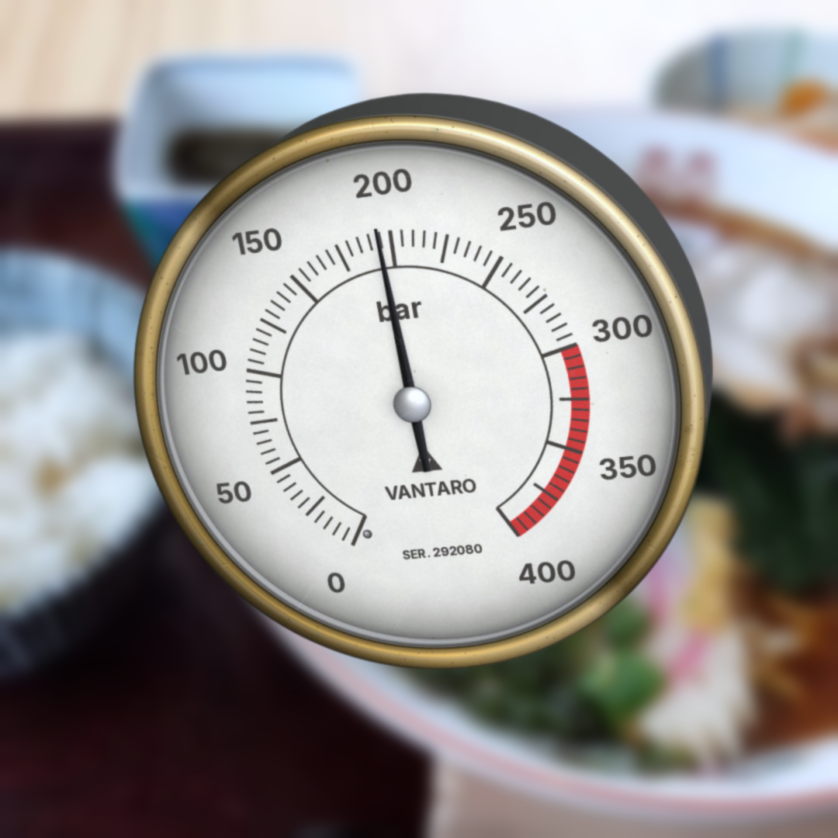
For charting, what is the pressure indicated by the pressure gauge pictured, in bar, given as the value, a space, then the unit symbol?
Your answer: 195 bar
